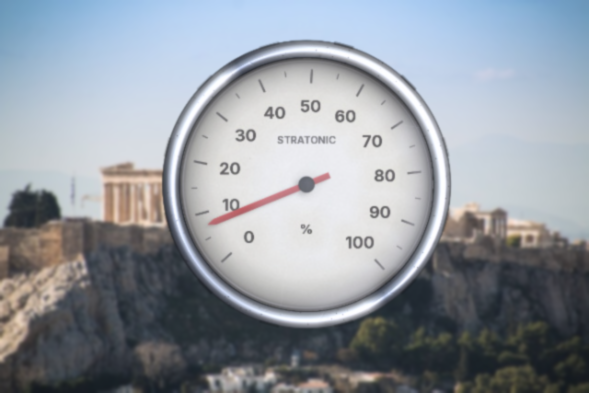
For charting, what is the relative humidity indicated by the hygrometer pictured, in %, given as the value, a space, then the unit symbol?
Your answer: 7.5 %
